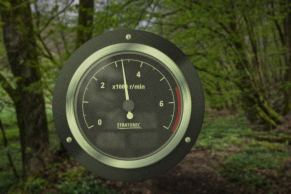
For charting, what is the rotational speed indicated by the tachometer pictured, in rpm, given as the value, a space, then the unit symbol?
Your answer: 3250 rpm
